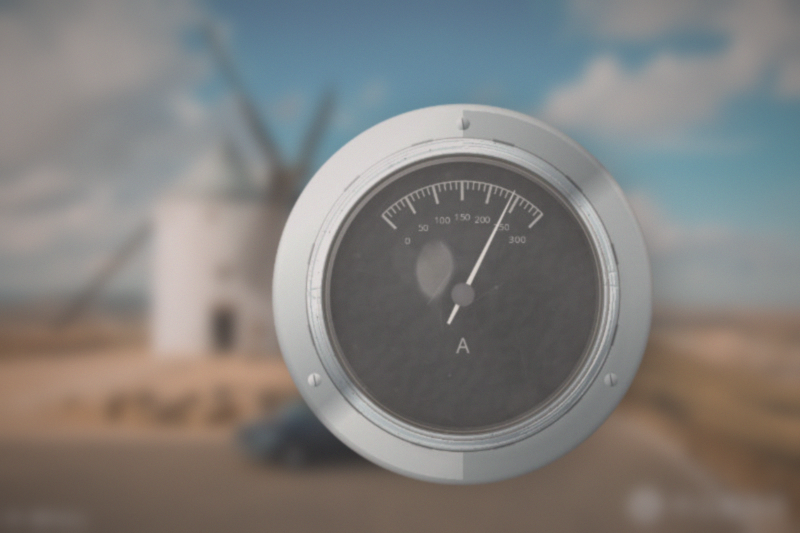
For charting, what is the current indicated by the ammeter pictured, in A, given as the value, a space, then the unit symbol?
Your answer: 240 A
